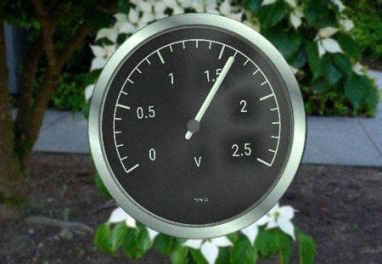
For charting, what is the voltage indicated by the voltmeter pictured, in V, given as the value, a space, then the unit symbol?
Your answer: 1.6 V
